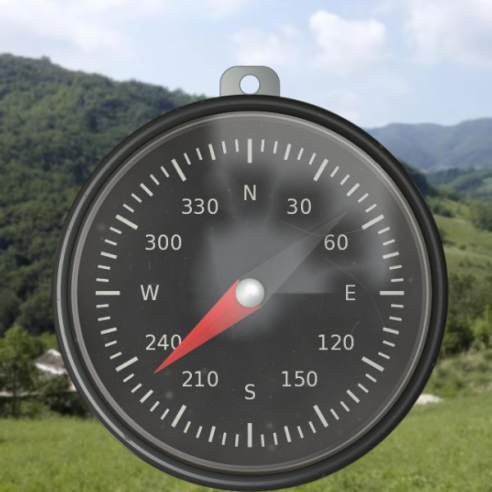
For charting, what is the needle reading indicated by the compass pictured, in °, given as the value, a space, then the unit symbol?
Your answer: 230 °
